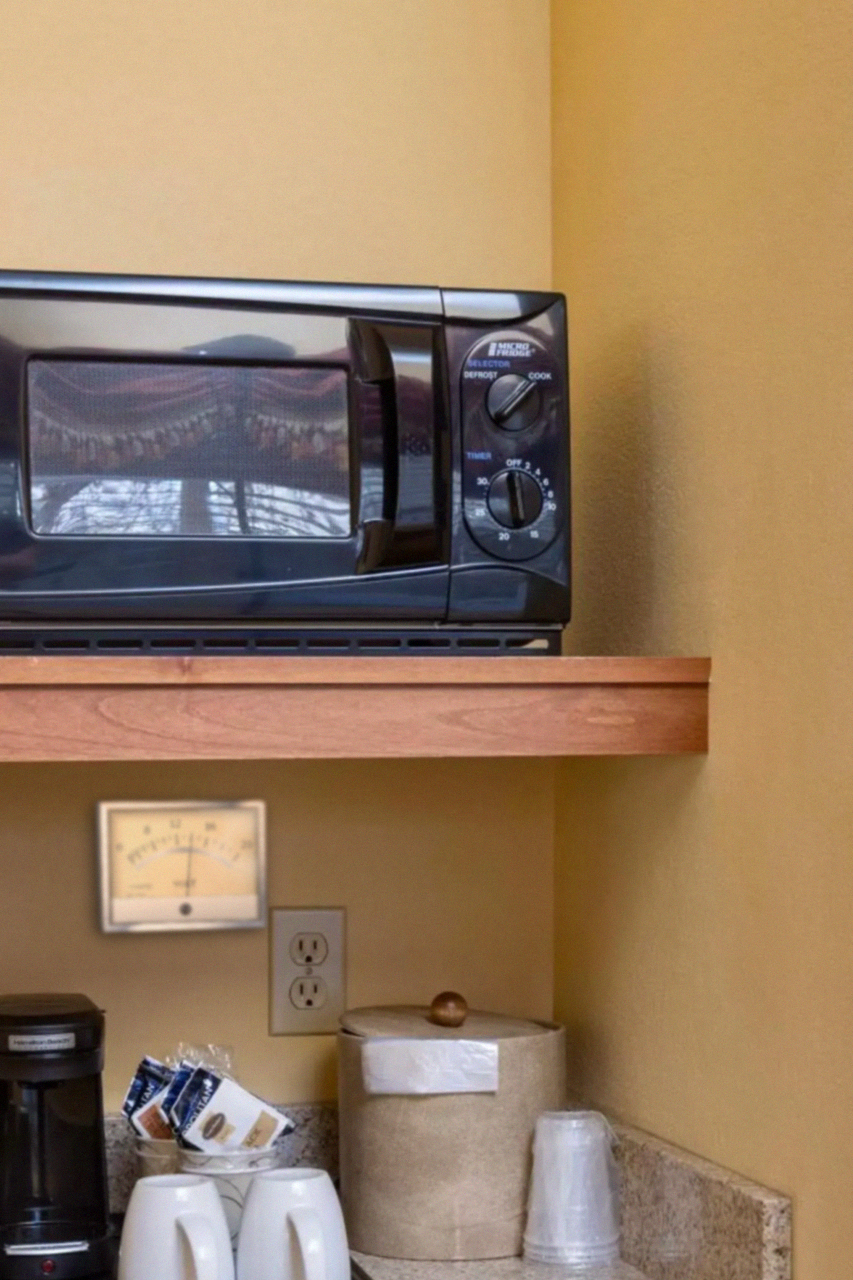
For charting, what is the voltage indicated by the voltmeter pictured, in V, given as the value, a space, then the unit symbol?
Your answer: 14 V
